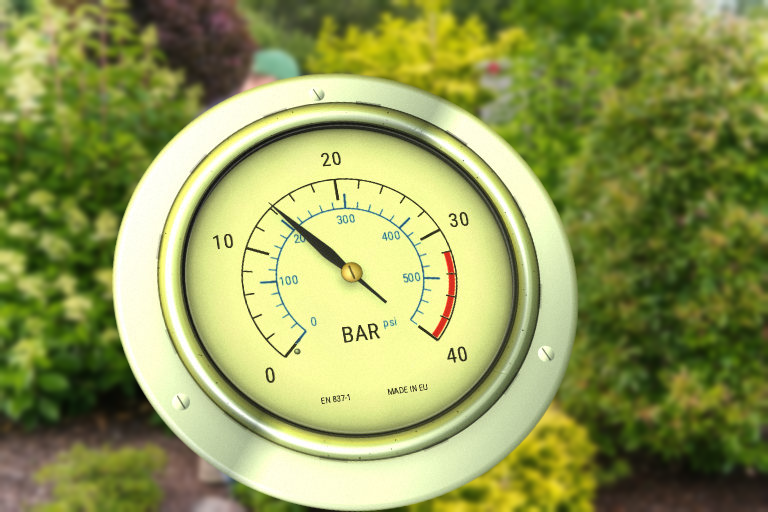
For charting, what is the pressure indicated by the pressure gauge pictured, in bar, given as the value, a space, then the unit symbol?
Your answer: 14 bar
